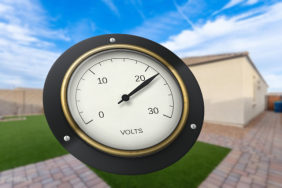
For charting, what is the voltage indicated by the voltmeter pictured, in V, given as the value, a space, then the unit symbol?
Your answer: 22 V
